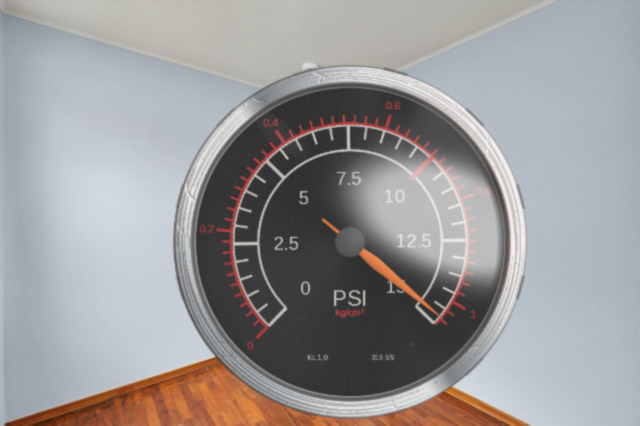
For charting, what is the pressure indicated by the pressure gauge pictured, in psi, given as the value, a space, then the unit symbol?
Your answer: 14.75 psi
